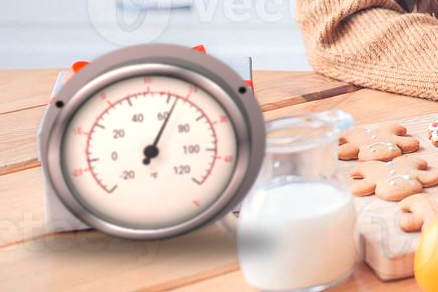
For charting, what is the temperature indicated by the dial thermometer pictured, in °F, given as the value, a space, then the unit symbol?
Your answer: 64 °F
